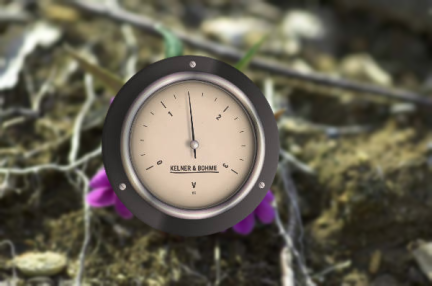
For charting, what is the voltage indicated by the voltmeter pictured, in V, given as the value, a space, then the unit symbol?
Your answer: 1.4 V
